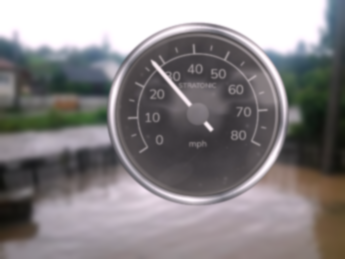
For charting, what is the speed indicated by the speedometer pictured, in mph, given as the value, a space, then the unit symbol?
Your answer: 27.5 mph
